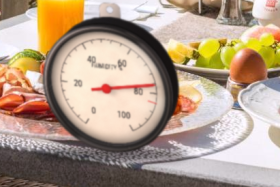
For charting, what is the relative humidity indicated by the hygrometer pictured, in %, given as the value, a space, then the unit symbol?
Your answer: 76 %
